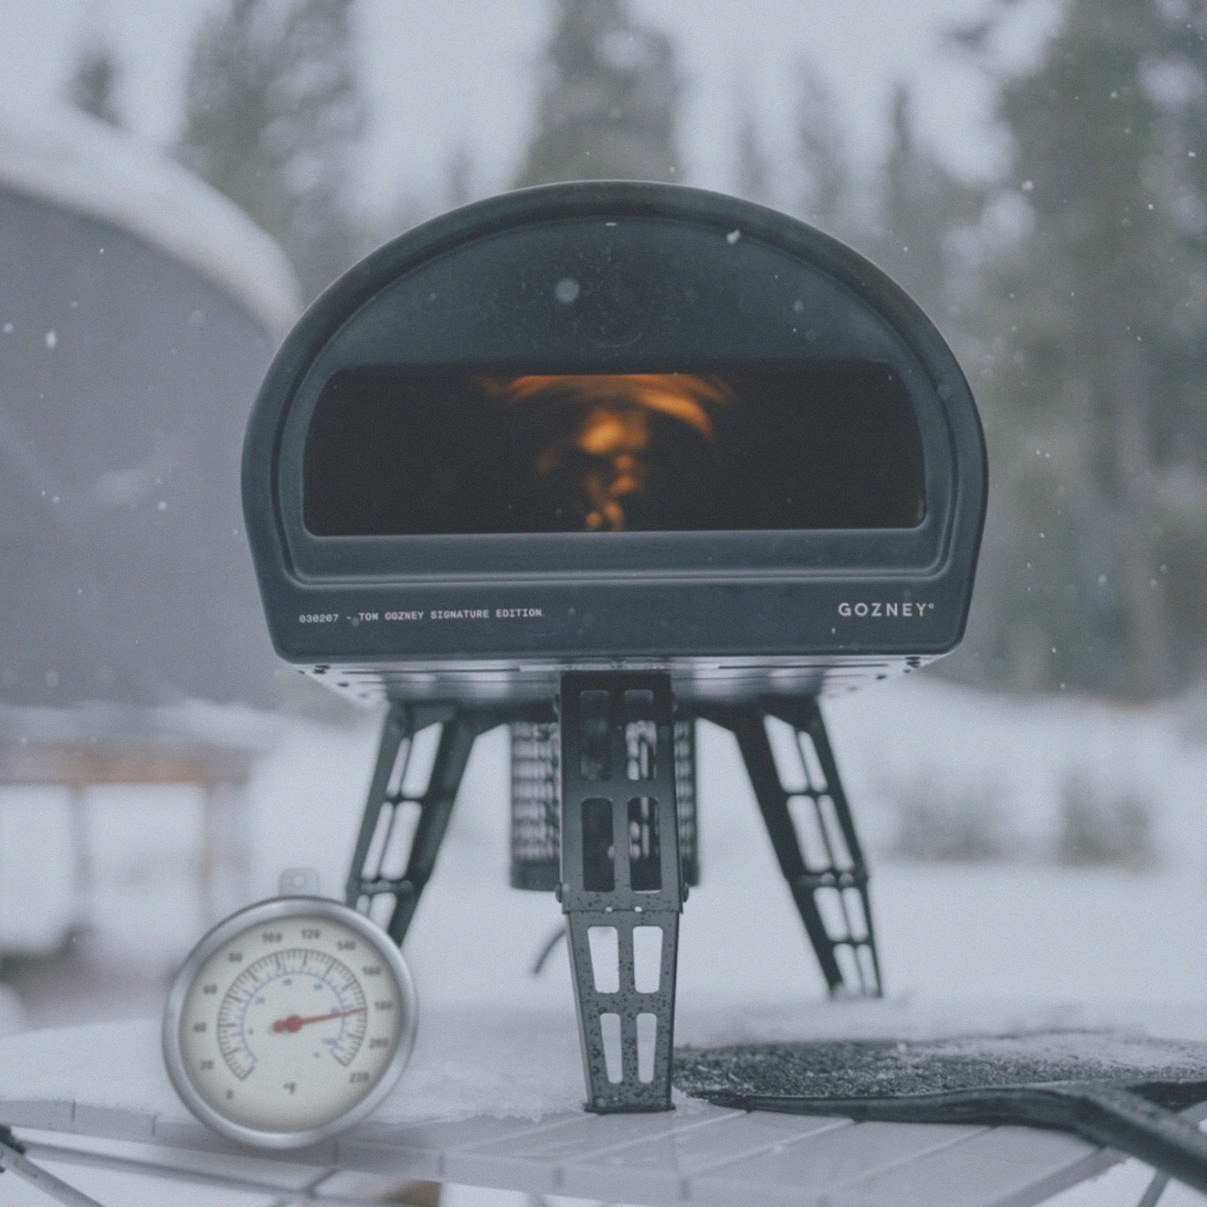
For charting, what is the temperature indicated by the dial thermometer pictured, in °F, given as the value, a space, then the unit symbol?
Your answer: 180 °F
